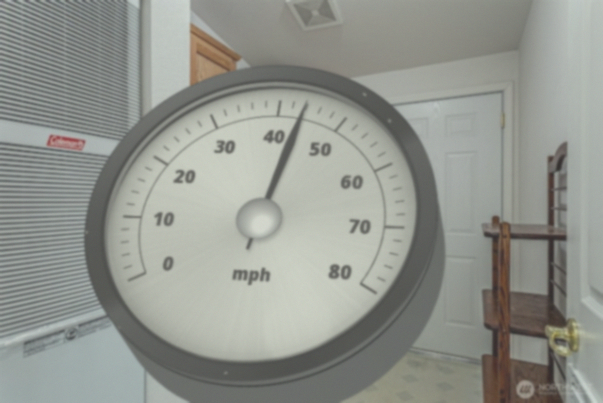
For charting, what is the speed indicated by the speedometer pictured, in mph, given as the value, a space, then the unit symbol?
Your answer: 44 mph
